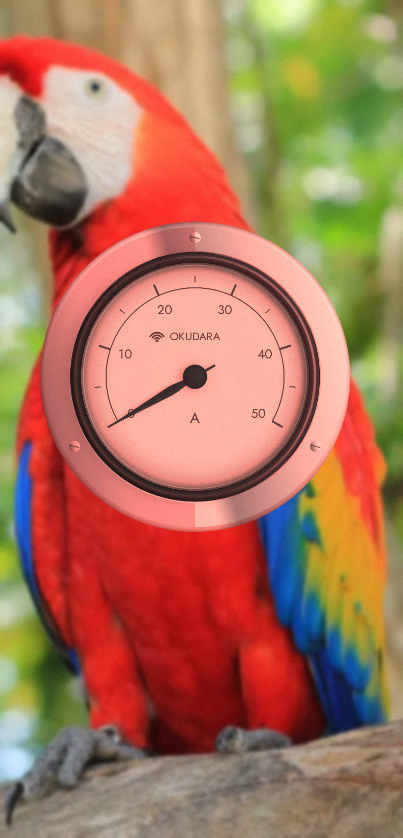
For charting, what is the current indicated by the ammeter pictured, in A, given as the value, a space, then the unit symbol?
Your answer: 0 A
